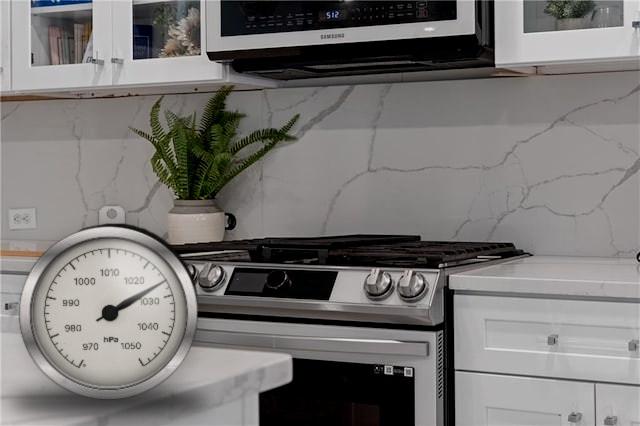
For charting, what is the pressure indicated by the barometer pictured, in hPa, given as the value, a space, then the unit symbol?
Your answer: 1026 hPa
